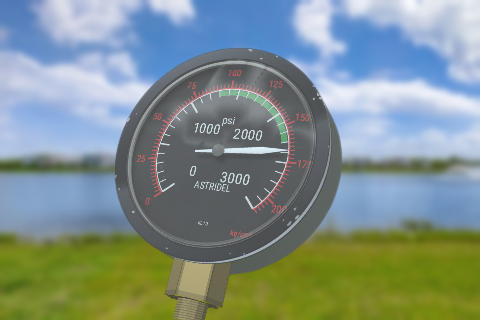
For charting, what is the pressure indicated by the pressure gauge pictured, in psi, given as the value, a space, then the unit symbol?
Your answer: 2400 psi
